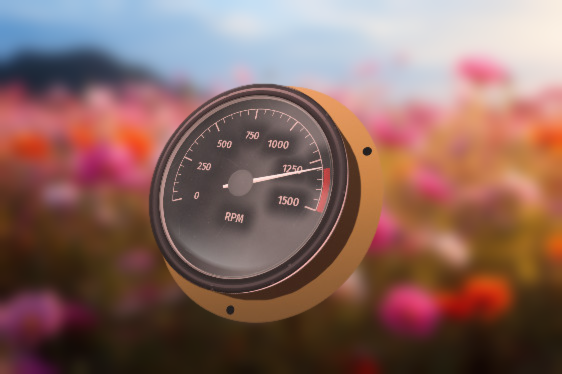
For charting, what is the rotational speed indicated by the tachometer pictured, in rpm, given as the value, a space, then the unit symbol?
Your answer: 1300 rpm
